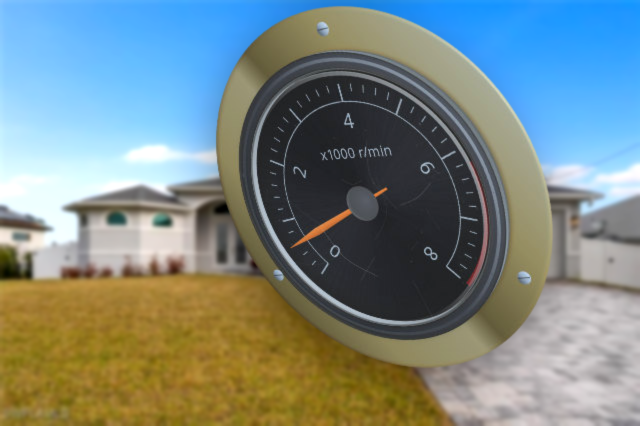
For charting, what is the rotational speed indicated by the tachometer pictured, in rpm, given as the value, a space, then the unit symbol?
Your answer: 600 rpm
